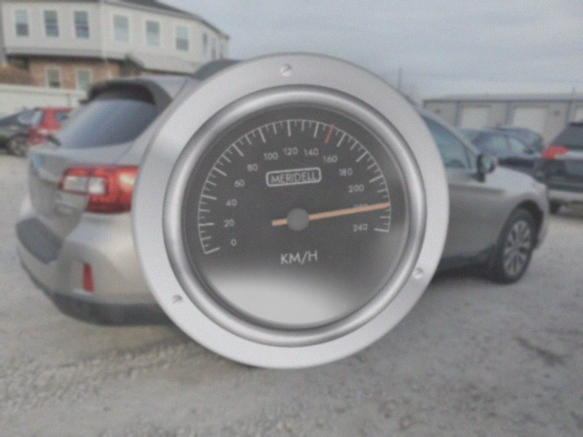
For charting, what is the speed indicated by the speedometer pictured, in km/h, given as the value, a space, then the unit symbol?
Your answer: 220 km/h
